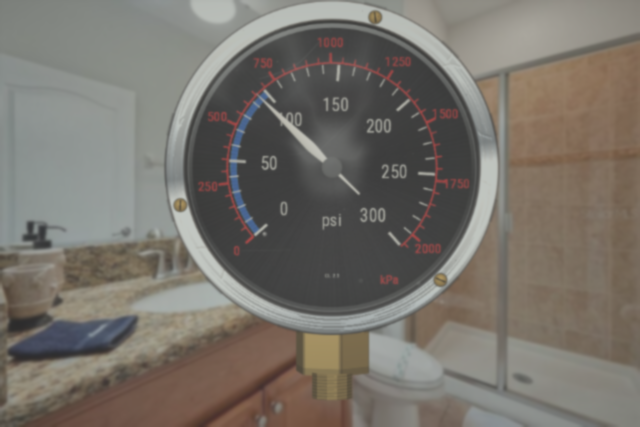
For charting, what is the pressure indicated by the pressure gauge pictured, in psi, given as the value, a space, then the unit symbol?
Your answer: 95 psi
